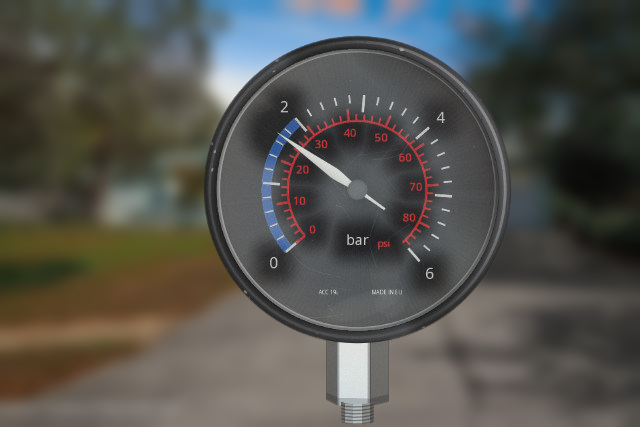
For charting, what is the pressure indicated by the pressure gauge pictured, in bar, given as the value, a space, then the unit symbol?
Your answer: 1.7 bar
